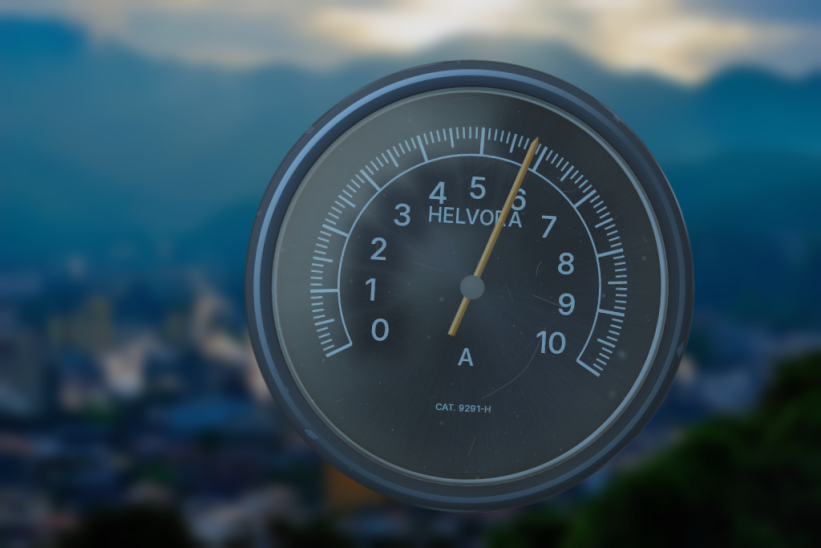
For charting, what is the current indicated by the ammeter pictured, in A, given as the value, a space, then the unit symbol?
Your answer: 5.8 A
